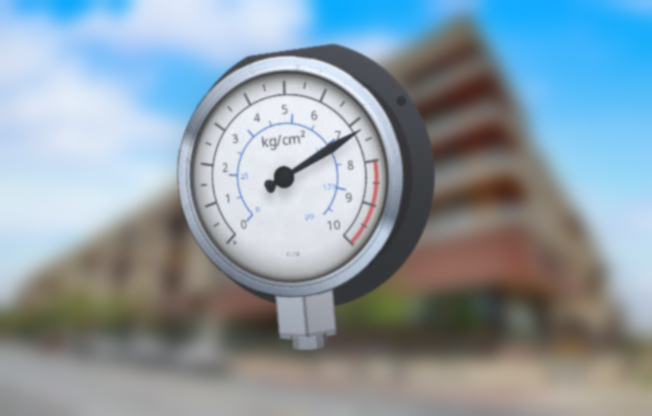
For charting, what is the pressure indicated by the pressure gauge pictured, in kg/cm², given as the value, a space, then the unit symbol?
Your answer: 7.25 kg/cm²
